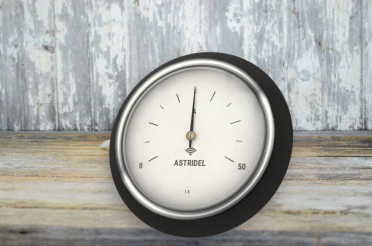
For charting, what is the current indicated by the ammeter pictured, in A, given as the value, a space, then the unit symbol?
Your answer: 25 A
